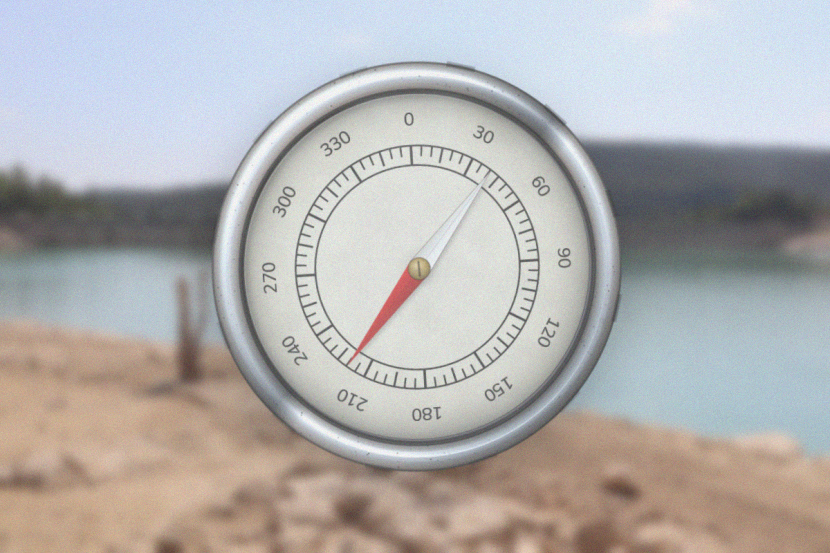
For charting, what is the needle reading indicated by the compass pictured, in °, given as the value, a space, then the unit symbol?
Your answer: 220 °
